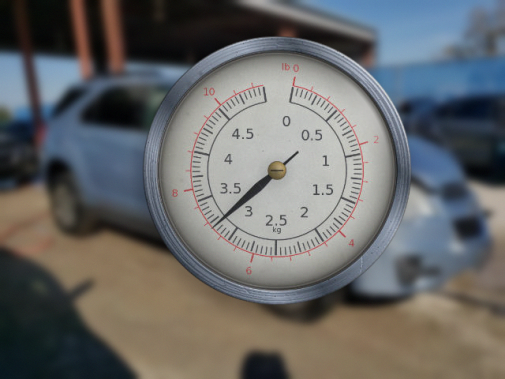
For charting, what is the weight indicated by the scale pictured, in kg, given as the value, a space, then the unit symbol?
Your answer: 3.2 kg
